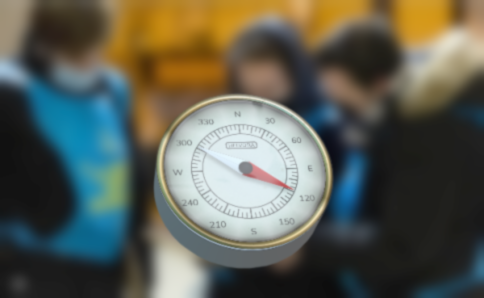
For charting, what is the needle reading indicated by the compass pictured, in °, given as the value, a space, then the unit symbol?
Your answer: 120 °
